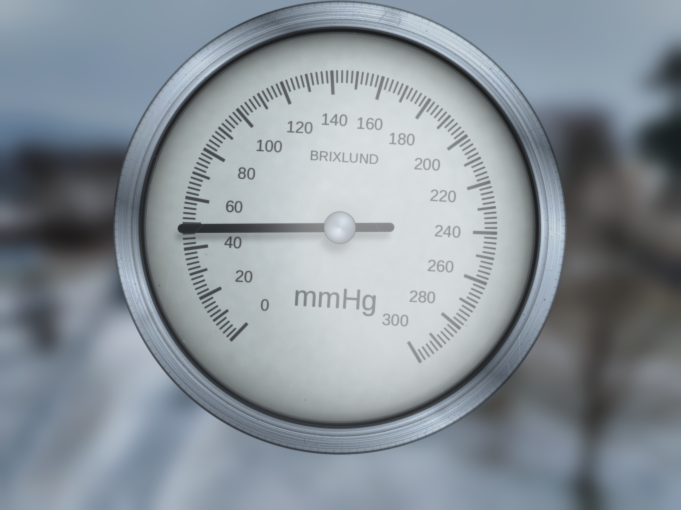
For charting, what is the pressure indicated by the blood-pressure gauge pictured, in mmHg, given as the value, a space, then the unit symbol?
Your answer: 48 mmHg
